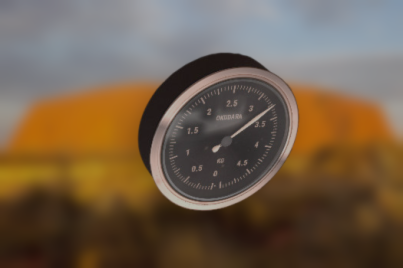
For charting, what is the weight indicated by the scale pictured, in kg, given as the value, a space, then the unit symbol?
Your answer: 3.25 kg
